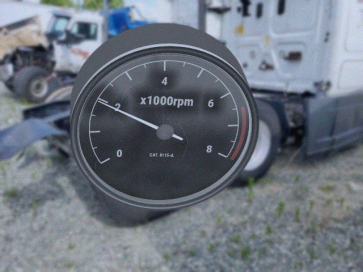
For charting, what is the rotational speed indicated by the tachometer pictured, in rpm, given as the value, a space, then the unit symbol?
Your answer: 2000 rpm
